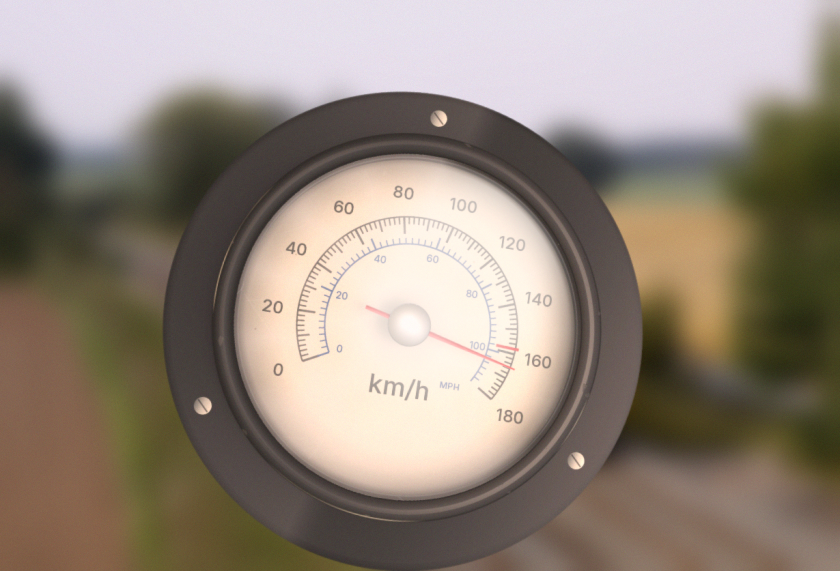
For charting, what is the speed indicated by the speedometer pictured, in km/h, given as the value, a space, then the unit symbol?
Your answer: 166 km/h
